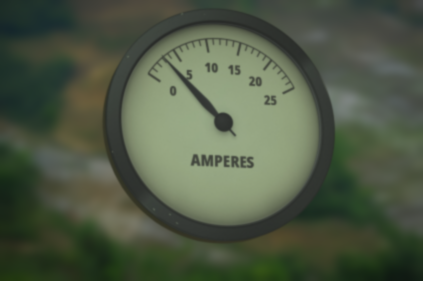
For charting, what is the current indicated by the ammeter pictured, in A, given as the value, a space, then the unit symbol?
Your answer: 3 A
